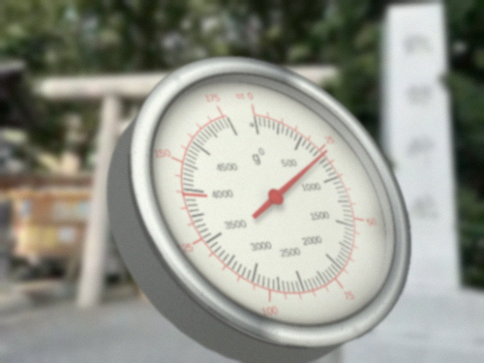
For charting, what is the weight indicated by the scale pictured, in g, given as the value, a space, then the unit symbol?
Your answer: 750 g
